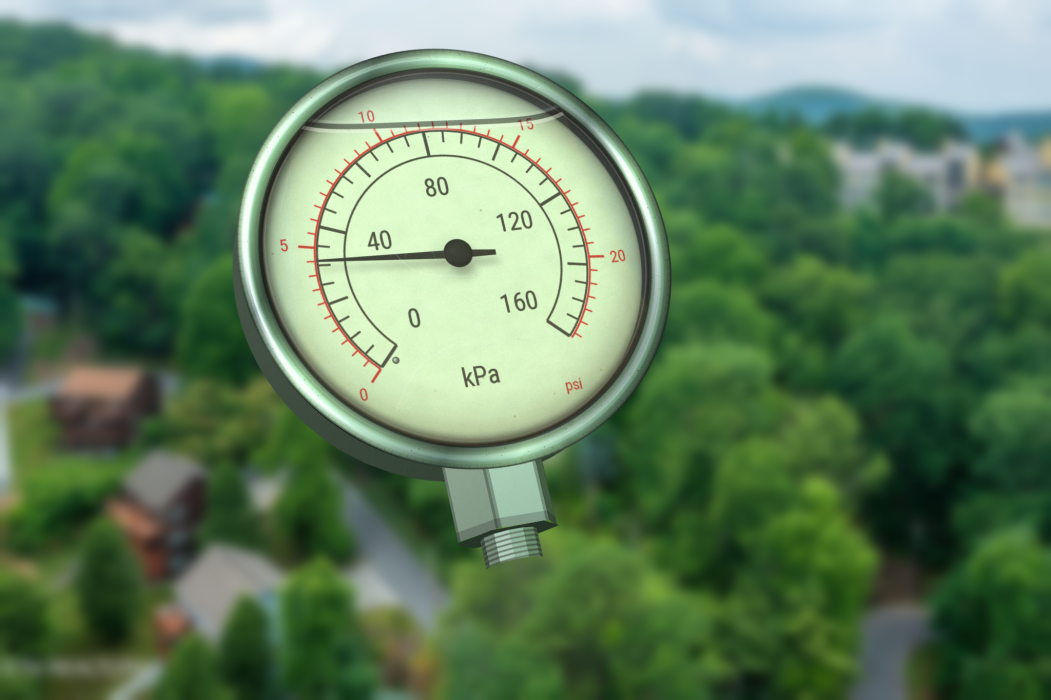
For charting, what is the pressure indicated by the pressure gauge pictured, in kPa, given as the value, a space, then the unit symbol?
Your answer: 30 kPa
